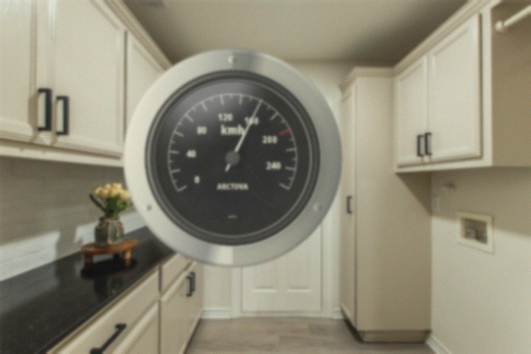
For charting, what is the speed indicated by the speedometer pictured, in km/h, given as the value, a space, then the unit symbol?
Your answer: 160 km/h
